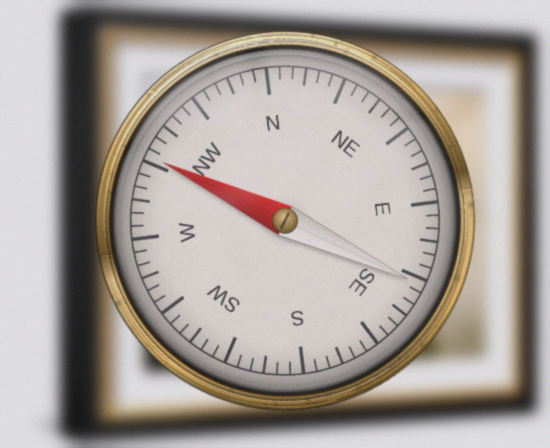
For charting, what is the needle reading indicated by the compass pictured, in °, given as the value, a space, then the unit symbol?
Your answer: 302.5 °
